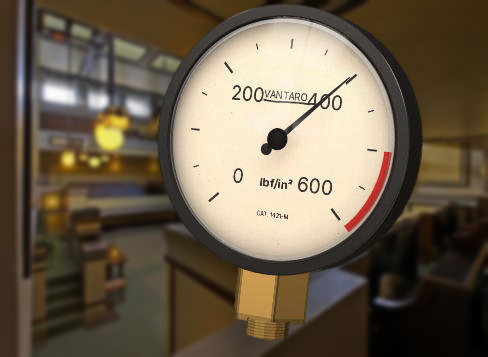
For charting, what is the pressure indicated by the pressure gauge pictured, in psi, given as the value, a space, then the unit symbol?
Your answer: 400 psi
